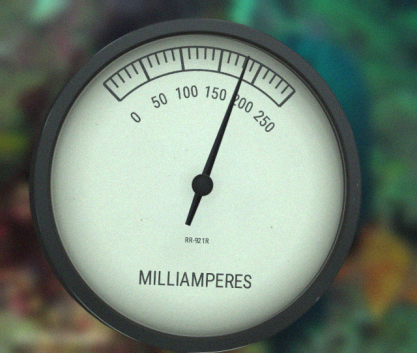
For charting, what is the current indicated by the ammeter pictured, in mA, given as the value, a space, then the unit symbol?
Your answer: 180 mA
